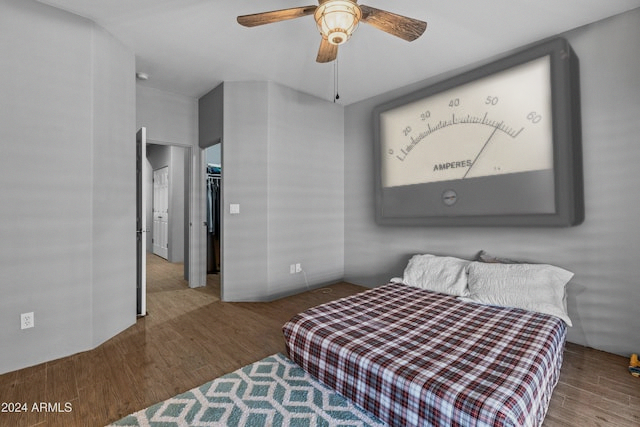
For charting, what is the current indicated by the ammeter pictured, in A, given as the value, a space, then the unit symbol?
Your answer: 55 A
